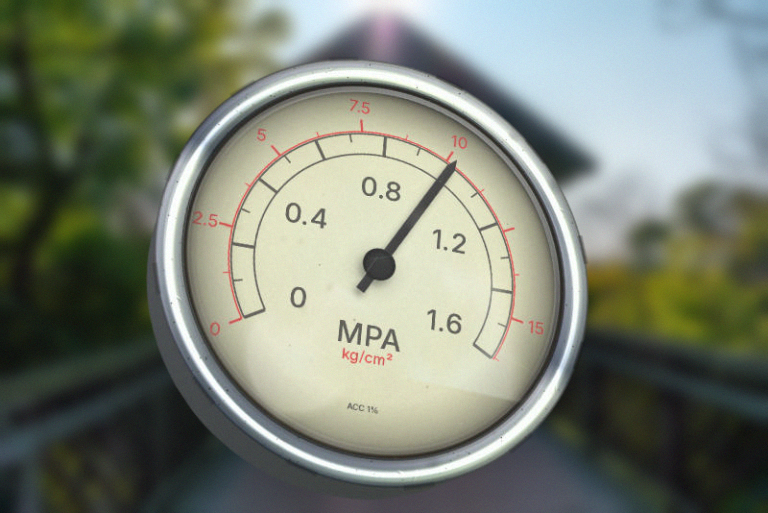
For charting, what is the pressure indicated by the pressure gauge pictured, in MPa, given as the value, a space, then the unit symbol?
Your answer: 1 MPa
